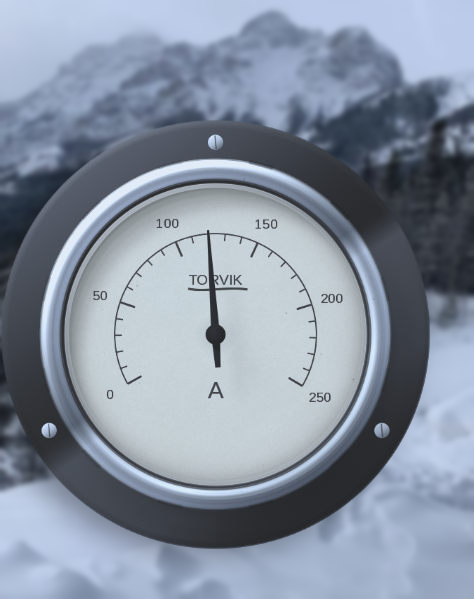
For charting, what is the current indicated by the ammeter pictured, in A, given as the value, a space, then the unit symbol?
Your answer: 120 A
